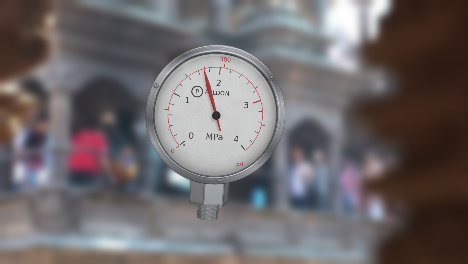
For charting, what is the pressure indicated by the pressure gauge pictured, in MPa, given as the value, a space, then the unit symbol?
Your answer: 1.7 MPa
